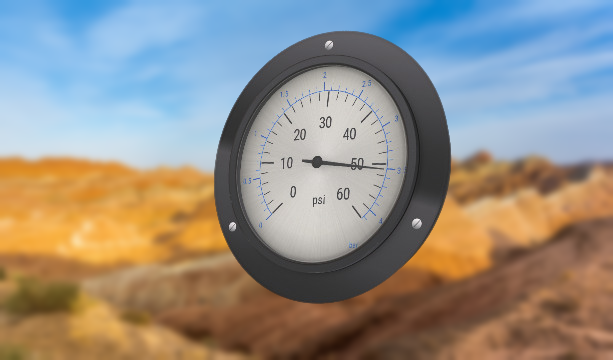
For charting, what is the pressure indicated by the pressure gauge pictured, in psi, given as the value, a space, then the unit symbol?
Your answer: 51 psi
